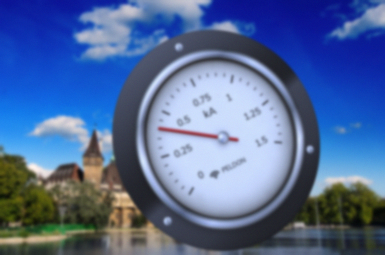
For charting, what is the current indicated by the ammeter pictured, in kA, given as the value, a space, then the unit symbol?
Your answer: 0.4 kA
